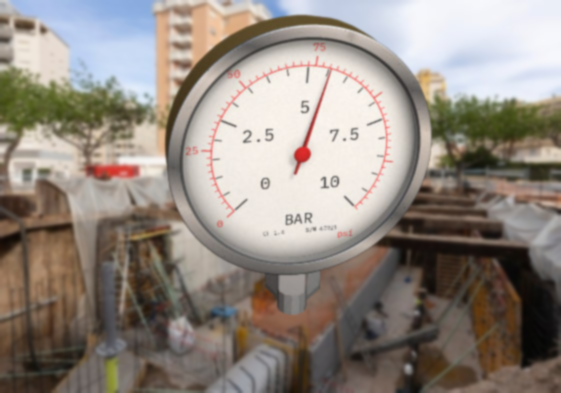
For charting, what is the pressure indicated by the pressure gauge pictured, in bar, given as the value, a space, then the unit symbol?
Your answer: 5.5 bar
